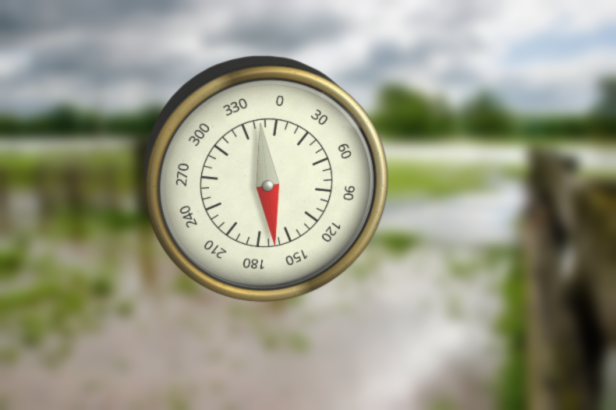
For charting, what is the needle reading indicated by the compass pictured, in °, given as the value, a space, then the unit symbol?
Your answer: 165 °
